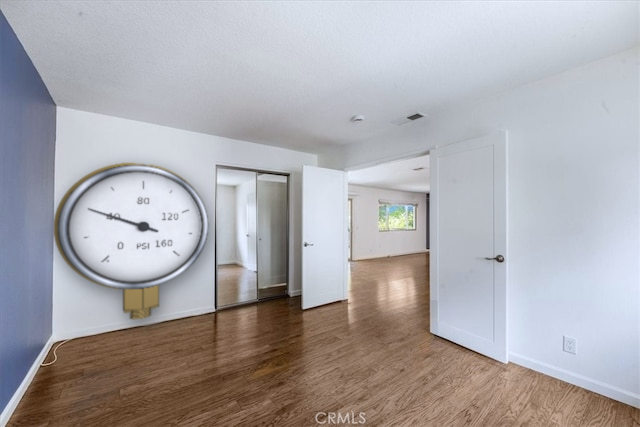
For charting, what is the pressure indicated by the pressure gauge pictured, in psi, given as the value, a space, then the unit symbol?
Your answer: 40 psi
